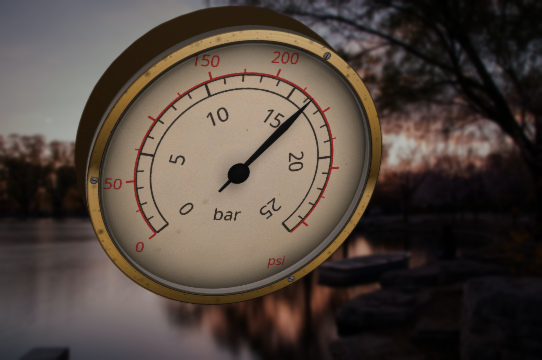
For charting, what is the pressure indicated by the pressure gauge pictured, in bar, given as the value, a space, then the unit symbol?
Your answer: 16 bar
